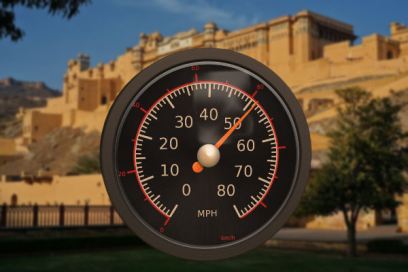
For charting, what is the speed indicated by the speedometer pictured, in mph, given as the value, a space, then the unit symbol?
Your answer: 51 mph
